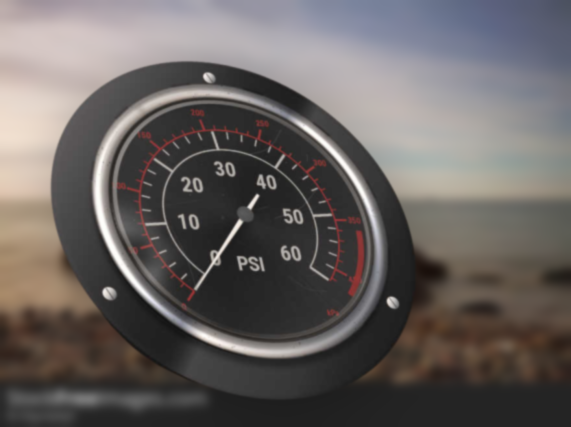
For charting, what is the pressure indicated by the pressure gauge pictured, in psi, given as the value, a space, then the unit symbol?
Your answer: 0 psi
